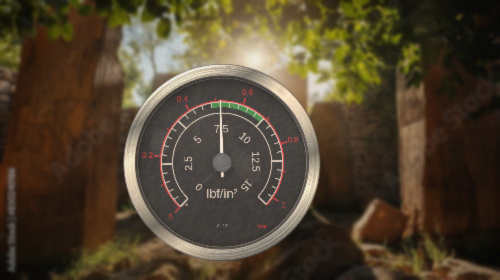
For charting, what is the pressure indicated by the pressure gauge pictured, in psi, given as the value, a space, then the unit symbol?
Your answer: 7.5 psi
